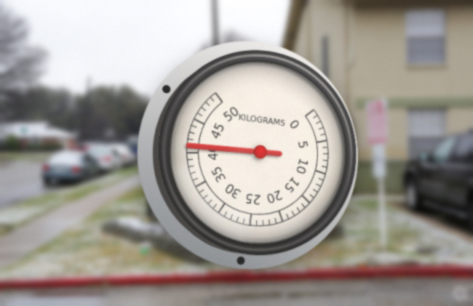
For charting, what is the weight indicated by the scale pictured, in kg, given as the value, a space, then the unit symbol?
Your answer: 41 kg
